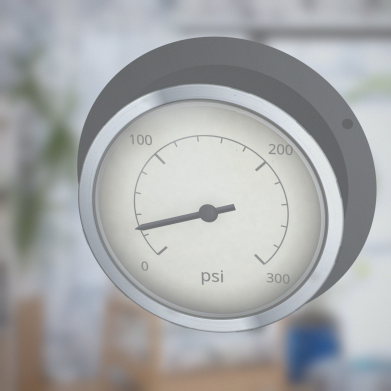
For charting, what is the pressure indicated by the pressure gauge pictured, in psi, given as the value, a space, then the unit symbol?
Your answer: 30 psi
